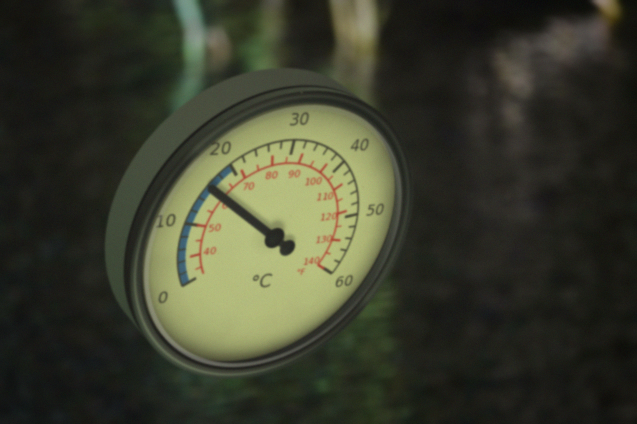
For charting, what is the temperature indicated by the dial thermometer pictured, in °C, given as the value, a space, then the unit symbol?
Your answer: 16 °C
